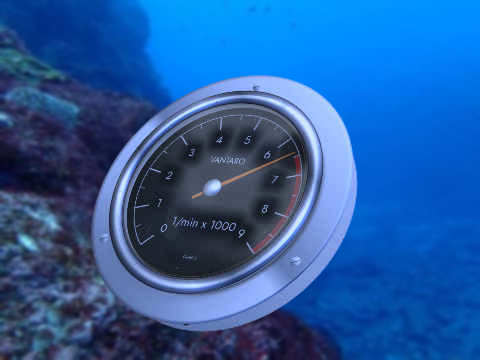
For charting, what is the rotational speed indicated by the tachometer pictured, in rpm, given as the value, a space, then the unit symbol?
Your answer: 6500 rpm
